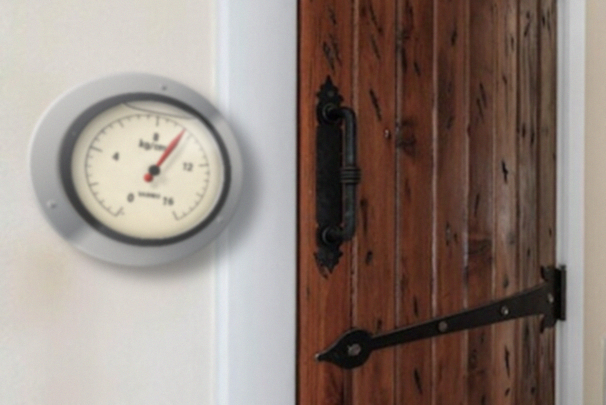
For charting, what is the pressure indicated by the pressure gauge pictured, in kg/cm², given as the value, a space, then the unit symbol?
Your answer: 9.5 kg/cm²
